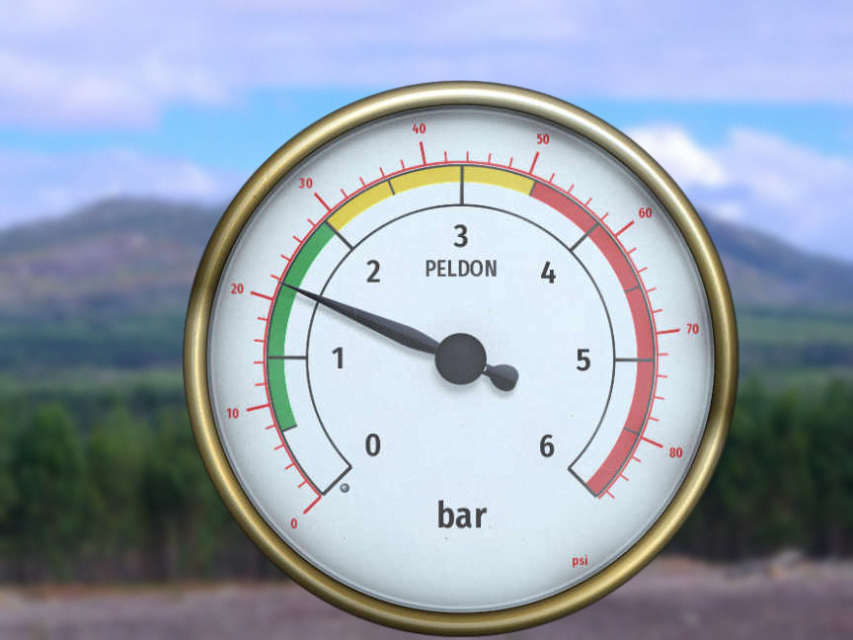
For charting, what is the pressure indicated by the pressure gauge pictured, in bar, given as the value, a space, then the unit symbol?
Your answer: 1.5 bar
